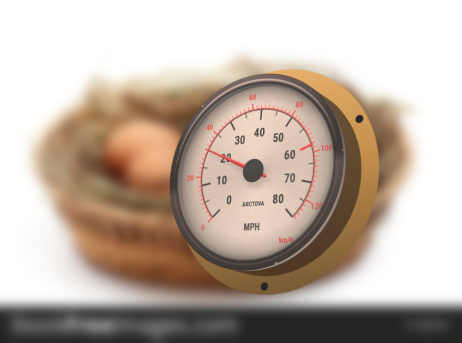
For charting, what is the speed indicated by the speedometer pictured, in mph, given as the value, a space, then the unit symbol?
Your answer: 20 mph
